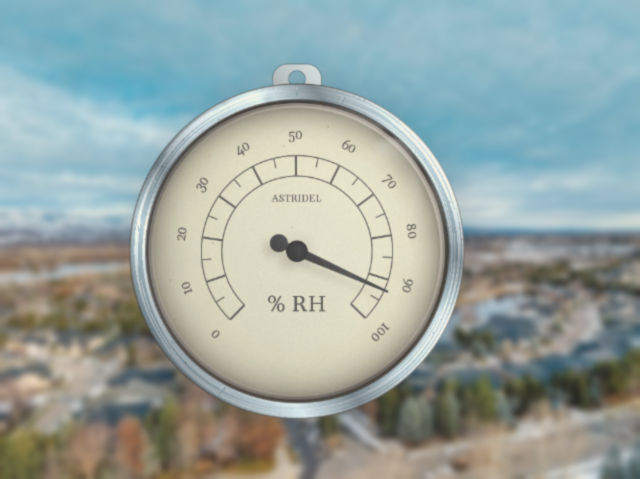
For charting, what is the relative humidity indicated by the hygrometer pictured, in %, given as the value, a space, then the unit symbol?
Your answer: 92.5 %
